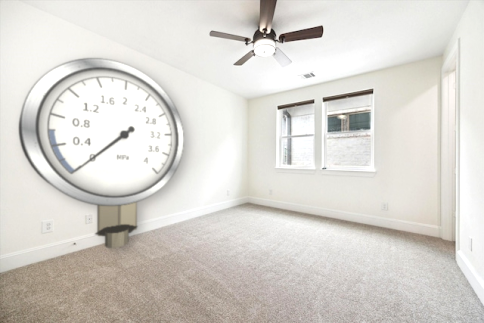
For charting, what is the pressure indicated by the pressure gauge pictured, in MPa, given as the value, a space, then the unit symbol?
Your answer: 0 MPa
